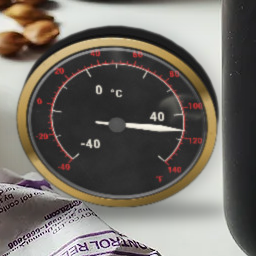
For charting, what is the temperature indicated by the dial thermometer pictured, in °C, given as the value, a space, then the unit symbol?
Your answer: 45 °C
